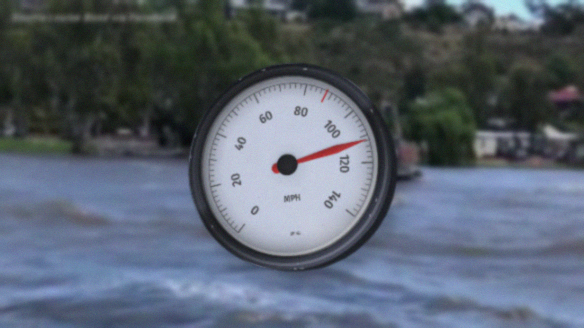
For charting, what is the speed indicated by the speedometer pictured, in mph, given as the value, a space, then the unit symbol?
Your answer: 112 mph
